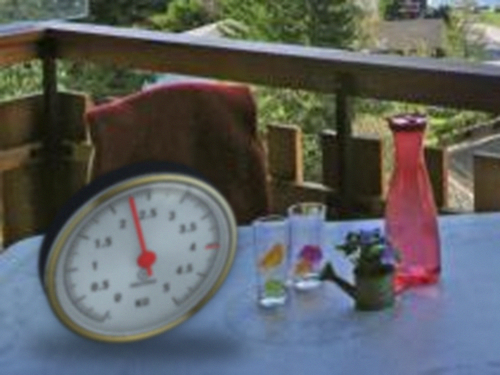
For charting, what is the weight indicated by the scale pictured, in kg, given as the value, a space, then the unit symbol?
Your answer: 2.25 kg
